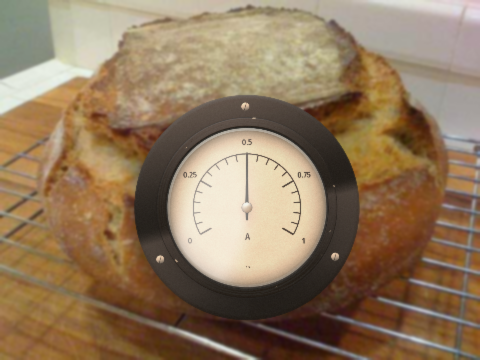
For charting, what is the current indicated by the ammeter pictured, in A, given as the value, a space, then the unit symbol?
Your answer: 0.5 A
